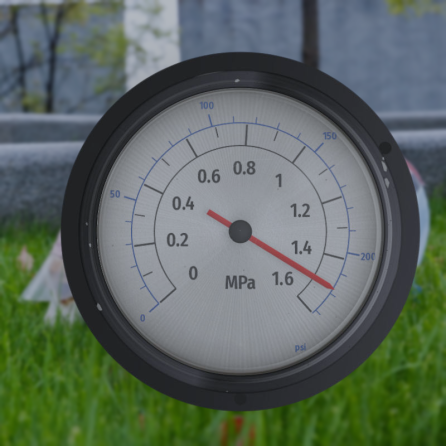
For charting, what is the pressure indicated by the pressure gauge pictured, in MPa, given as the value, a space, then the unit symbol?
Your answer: 1.5 MPa
